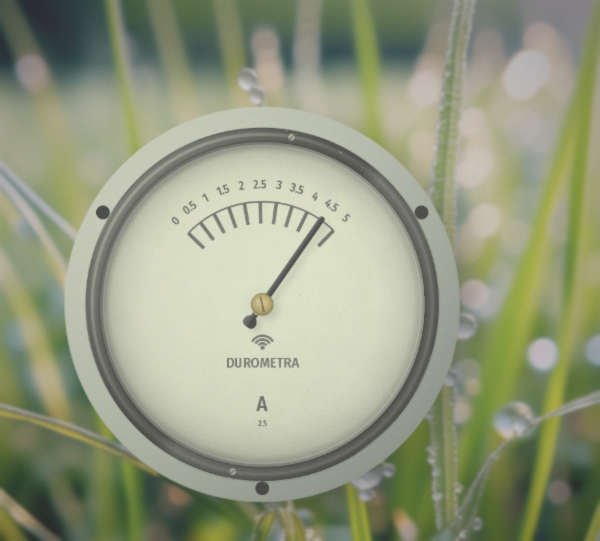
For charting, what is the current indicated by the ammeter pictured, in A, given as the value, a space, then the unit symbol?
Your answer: 4.5 A
